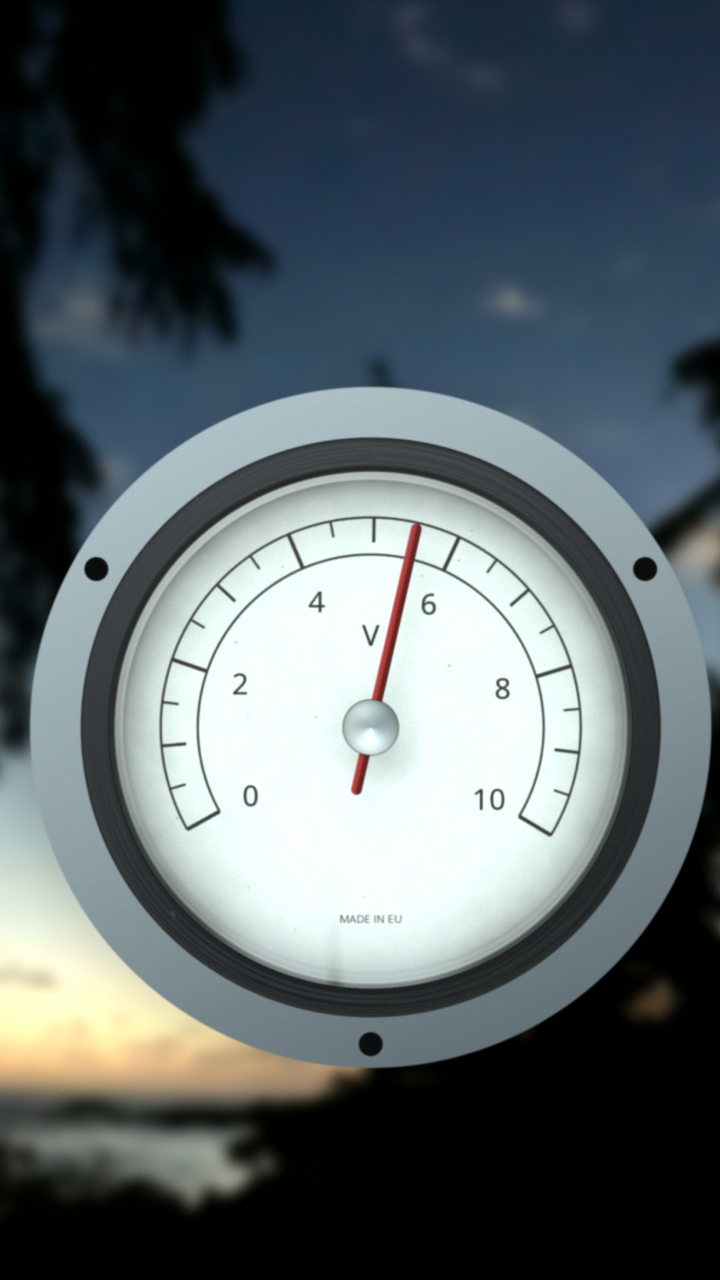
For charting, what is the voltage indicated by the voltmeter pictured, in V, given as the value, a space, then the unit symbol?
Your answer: 5.5 V
